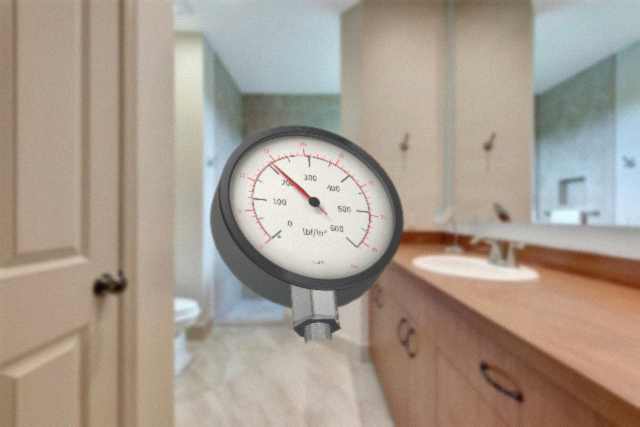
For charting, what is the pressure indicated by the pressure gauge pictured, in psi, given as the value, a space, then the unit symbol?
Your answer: 200 psi
